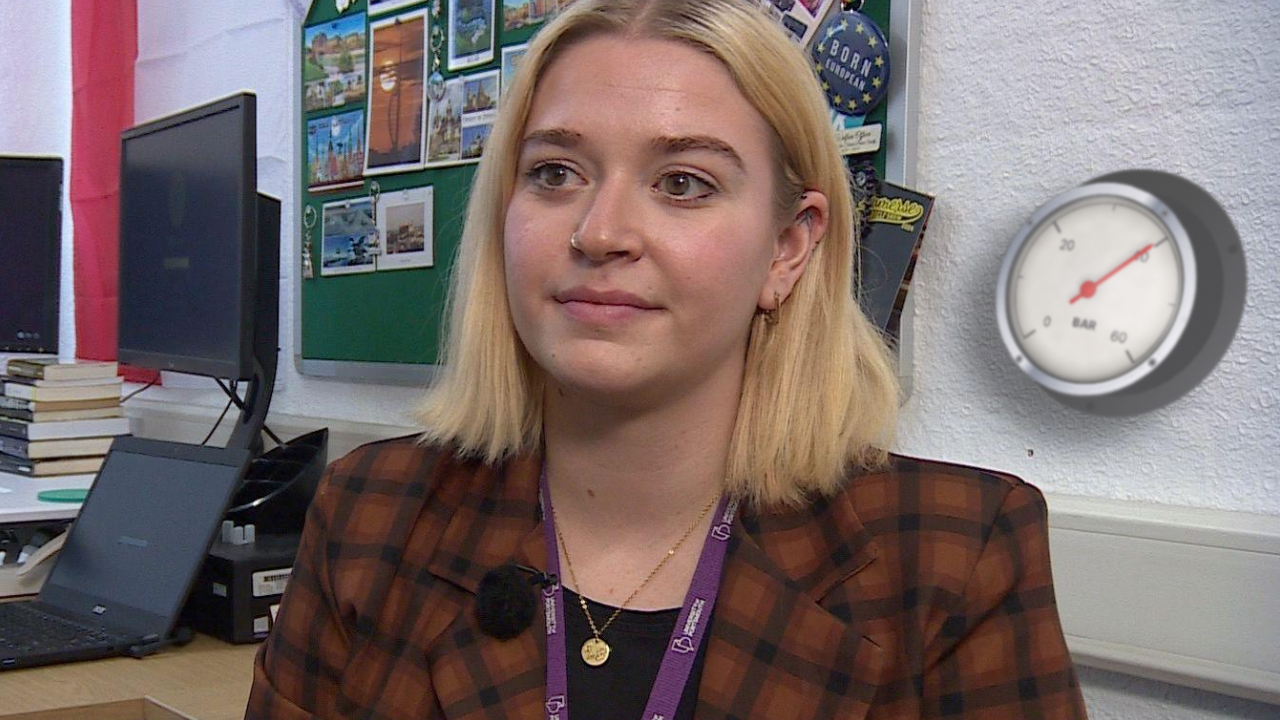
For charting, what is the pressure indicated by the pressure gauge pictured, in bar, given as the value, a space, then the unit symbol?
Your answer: 40 bar
